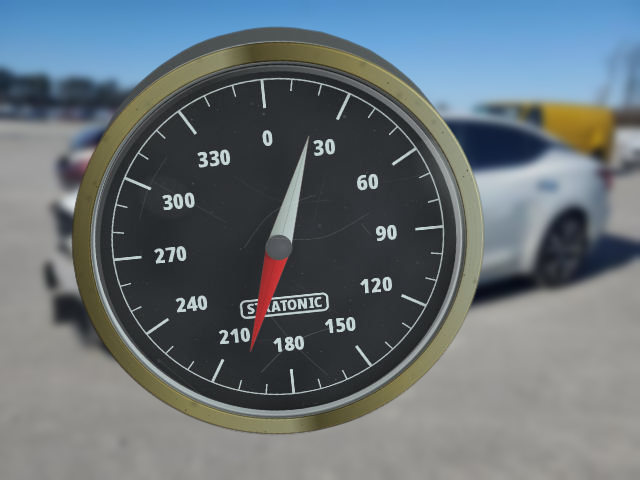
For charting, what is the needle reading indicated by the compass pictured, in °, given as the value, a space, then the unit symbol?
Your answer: 200 °
